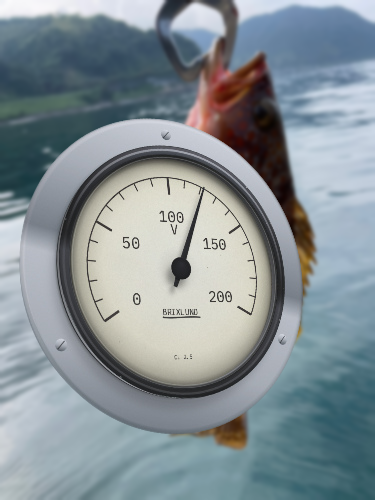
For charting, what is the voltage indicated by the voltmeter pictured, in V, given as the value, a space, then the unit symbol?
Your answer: 120 V
